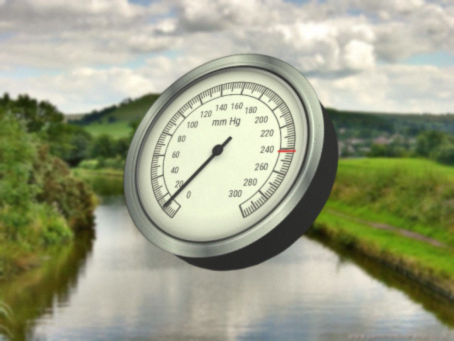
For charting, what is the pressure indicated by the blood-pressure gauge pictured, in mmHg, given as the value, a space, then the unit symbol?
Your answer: 10 mmHg
